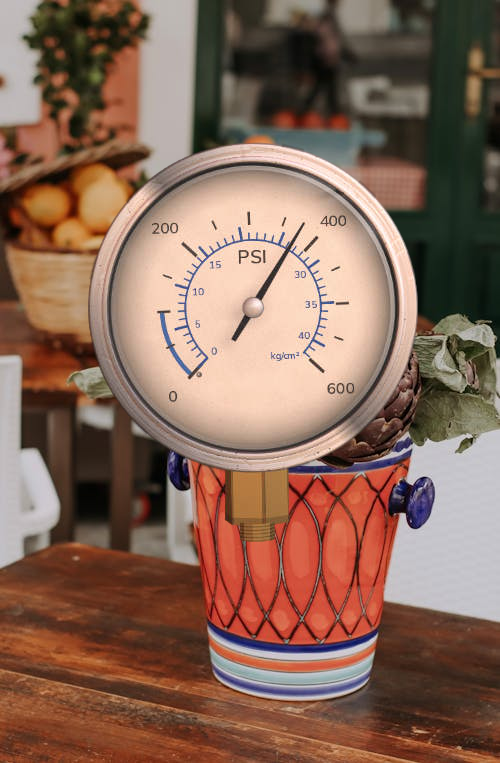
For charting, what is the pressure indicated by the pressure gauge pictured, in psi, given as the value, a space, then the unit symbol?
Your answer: 375 psi
